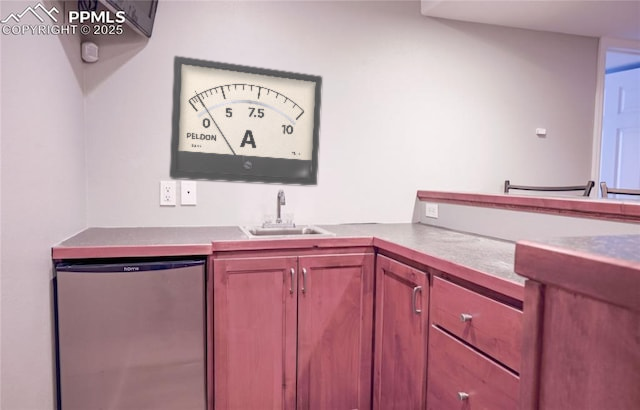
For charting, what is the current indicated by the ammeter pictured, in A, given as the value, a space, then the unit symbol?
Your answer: 2.5 A
